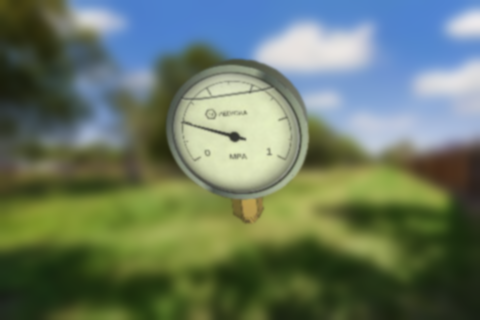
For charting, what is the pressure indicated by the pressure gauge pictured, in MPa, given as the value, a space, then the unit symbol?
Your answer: 0.2 MPa
